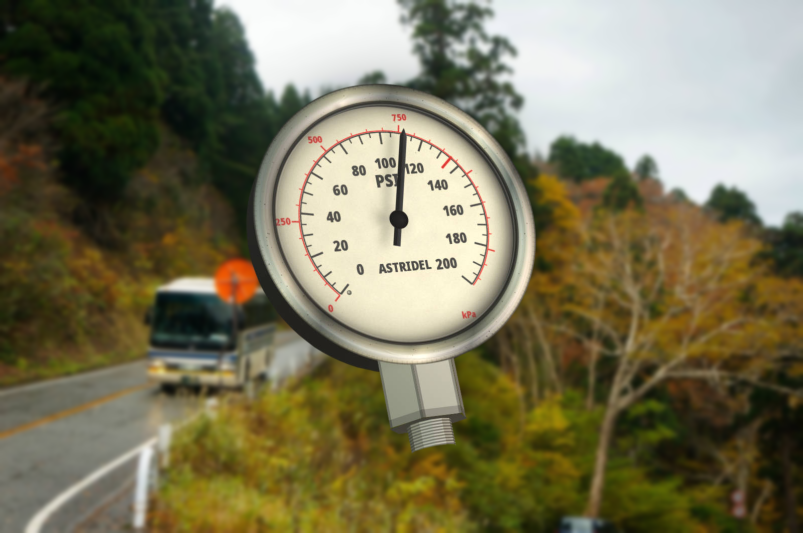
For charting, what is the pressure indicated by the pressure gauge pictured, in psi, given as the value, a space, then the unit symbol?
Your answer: 110 psi
